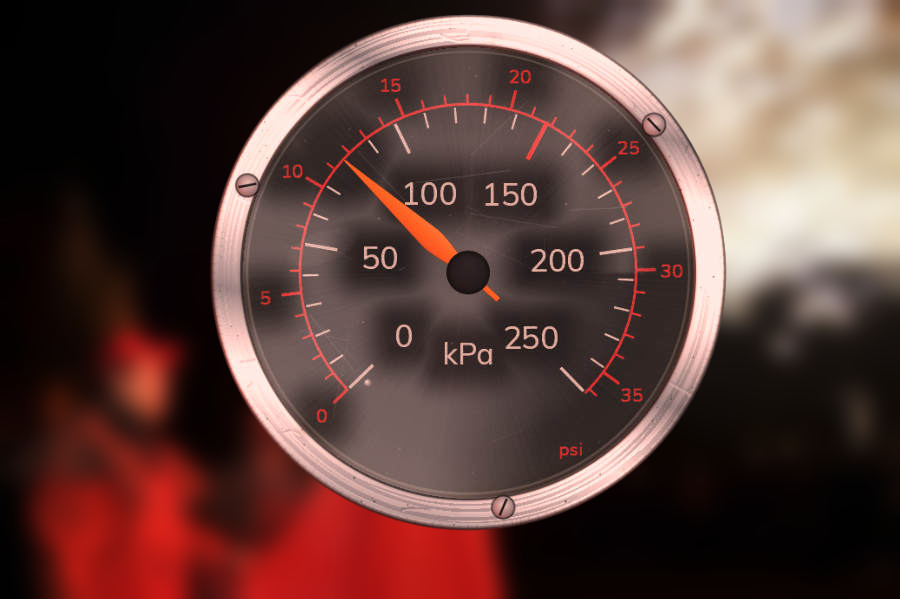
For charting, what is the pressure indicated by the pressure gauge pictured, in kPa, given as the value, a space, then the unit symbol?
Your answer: 80 kPa
